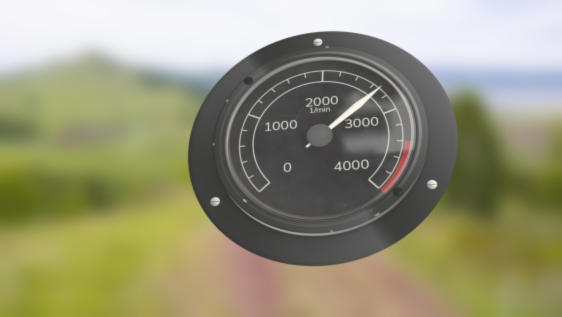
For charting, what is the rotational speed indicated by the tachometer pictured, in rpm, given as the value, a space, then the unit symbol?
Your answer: 2700 rpm
